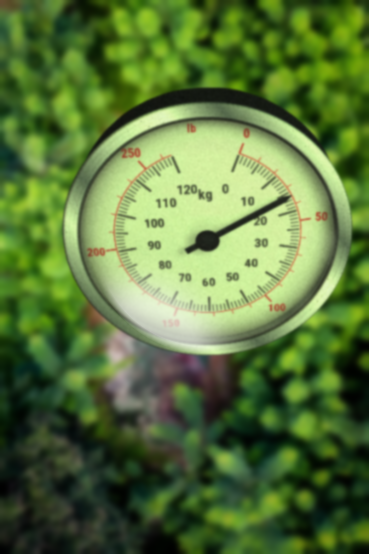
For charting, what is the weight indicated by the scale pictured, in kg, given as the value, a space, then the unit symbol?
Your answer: 15 kg
